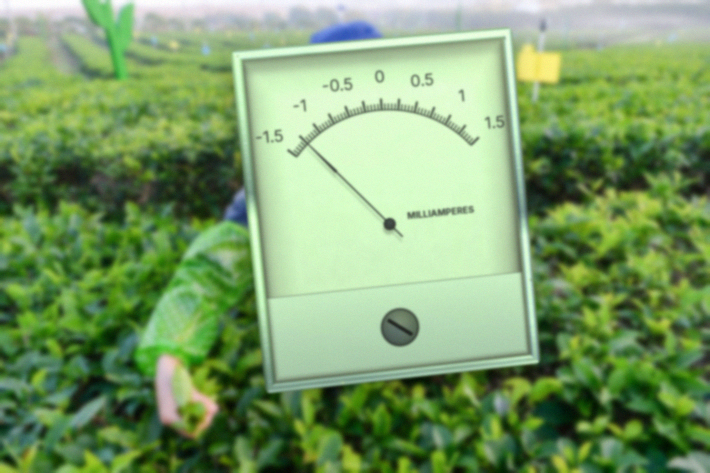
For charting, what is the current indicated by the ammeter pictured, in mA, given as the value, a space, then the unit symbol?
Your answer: -1.25 mA
